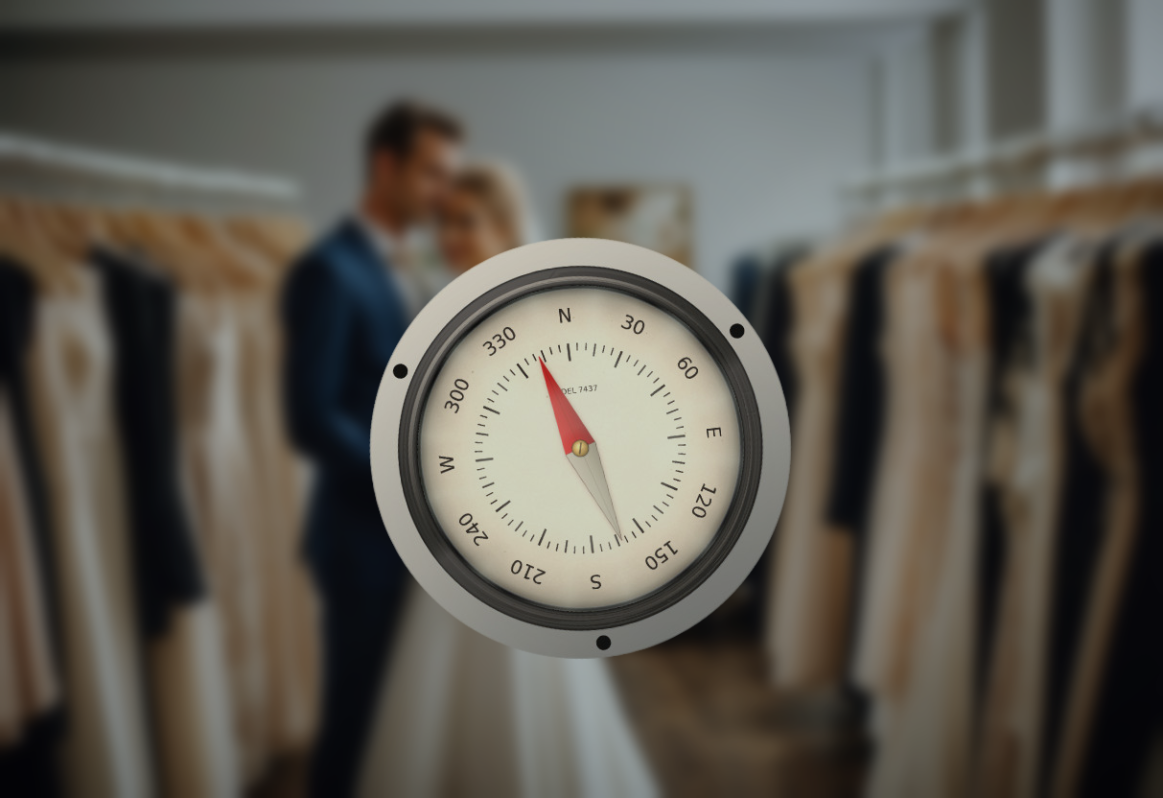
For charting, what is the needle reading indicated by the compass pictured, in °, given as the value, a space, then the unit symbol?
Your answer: 342.5 °
